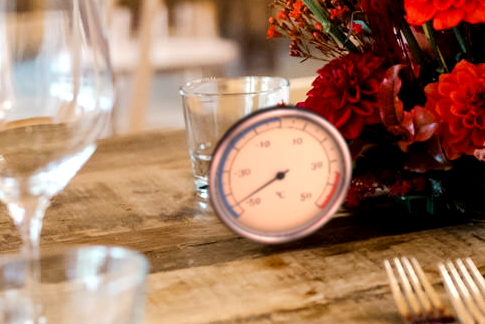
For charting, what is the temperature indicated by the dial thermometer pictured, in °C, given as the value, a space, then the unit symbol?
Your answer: -45 °C
